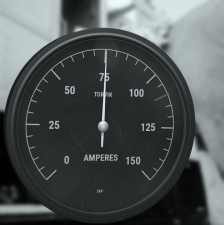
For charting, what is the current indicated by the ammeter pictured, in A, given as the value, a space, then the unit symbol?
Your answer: 75 A
